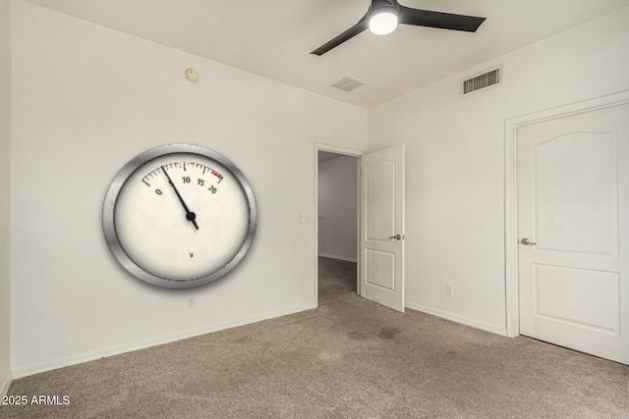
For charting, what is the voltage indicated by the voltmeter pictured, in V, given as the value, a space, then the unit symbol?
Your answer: 5 V
